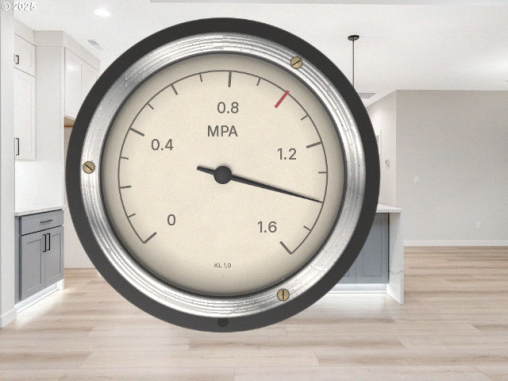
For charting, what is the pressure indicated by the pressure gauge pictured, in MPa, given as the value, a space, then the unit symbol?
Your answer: 1.4 MPa
